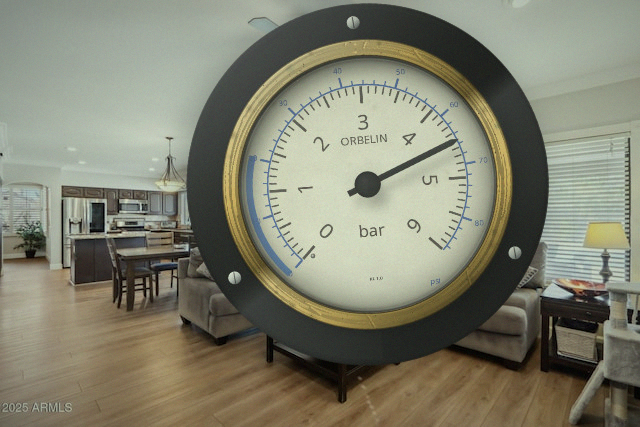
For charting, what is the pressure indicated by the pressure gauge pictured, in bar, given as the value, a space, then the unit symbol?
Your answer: 4.5 bar
